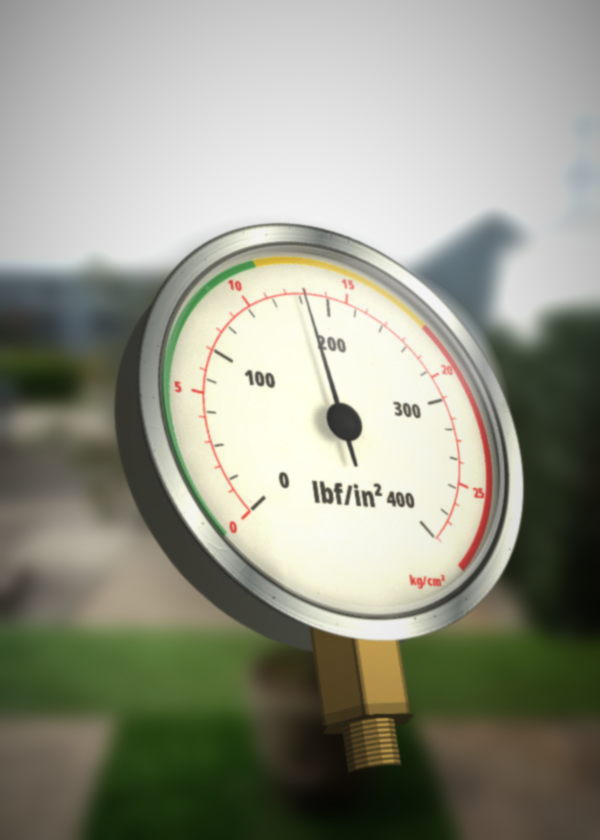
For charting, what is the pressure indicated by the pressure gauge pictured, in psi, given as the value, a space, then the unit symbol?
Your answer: 180 psi
